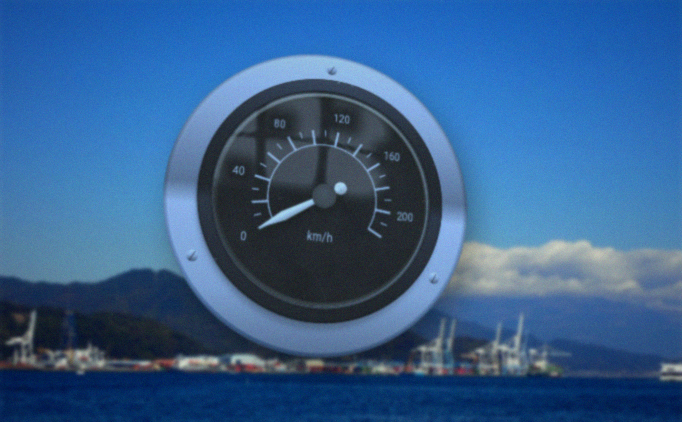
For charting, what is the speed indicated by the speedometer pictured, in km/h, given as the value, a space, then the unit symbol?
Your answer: 0 km/h
